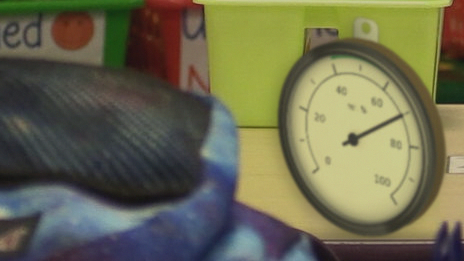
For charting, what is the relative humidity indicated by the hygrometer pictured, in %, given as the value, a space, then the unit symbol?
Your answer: 70 %
